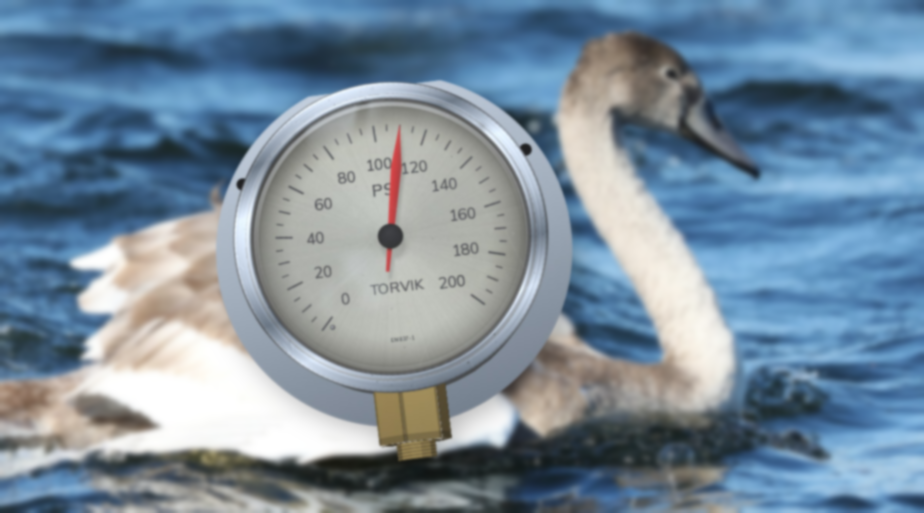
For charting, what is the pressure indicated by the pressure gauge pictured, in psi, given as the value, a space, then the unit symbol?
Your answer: 110 psi
